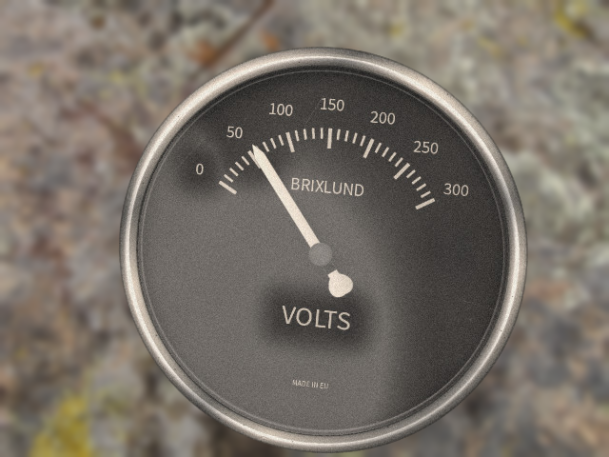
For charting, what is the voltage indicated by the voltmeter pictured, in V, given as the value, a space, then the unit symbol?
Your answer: 60 V
